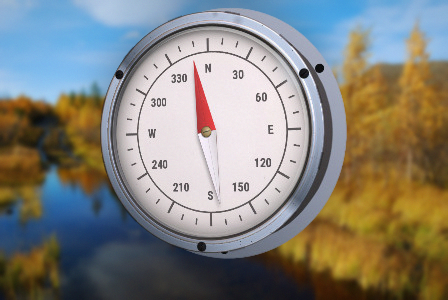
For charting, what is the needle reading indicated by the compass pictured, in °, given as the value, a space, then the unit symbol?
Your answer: 350 °
